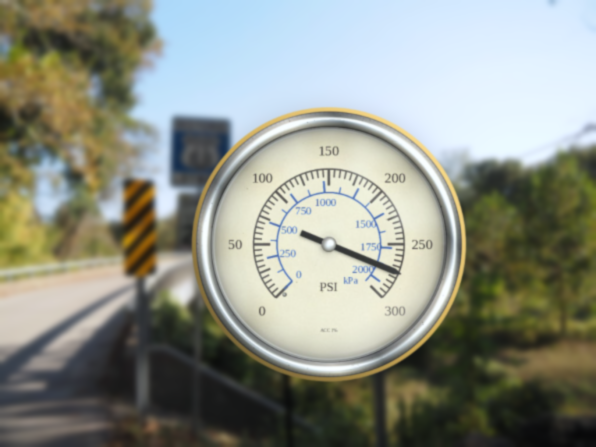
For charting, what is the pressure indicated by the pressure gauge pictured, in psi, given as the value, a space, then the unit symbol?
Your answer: 275 psi
